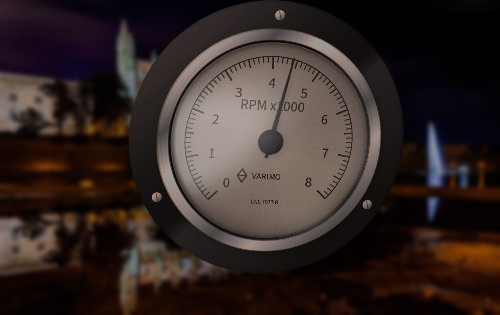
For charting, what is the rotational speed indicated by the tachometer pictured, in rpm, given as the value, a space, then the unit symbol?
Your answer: 4400 rpm
